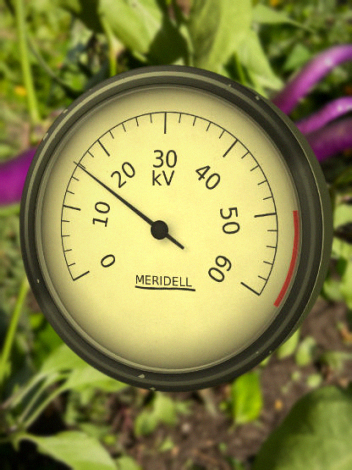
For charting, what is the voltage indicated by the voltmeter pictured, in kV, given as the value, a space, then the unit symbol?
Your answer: 16 kV
